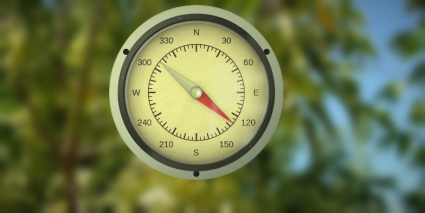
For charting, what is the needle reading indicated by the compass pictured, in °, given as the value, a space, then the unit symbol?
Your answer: 130 °
